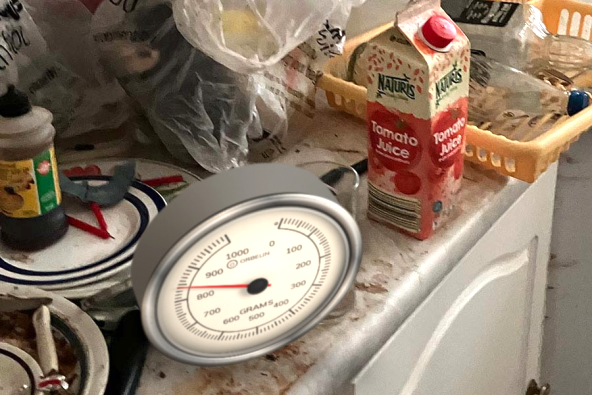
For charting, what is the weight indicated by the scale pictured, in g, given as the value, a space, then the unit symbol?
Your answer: 850 g
